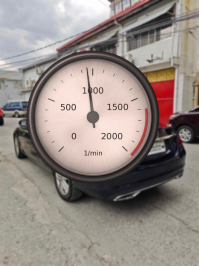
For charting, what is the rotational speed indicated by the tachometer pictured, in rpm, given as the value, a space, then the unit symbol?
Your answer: 950 rpm
